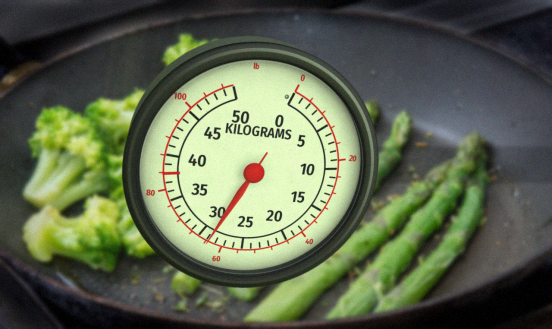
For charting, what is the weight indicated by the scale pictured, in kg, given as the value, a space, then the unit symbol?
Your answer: 29 kg
